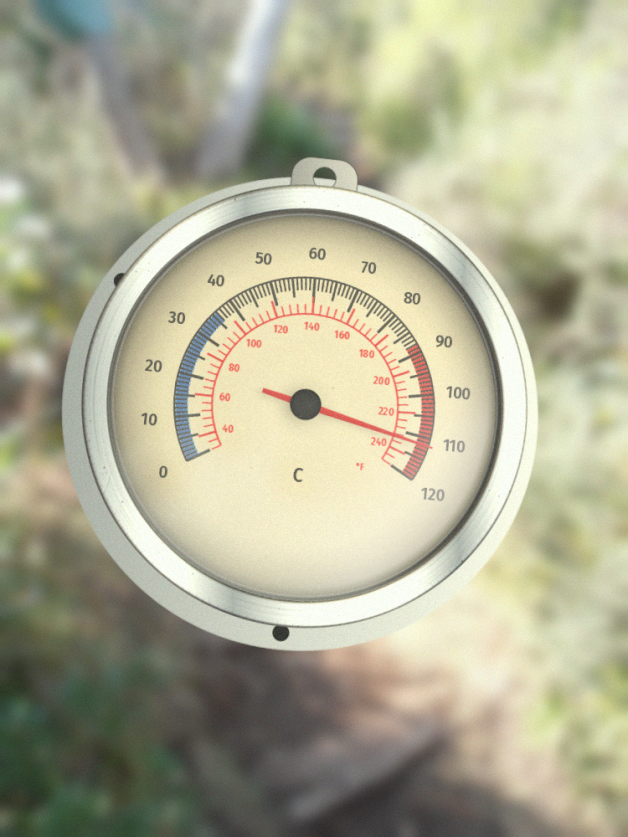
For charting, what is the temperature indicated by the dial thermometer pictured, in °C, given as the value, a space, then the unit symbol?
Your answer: 112 °C
